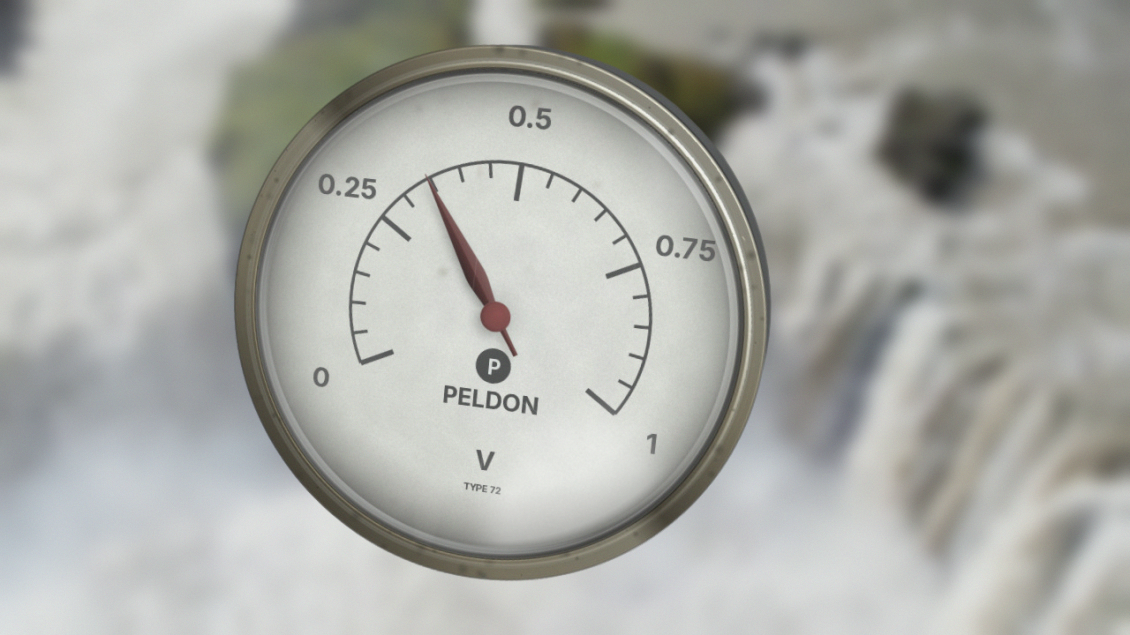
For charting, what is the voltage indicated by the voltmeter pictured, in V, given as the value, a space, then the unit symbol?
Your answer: 0.35 V
